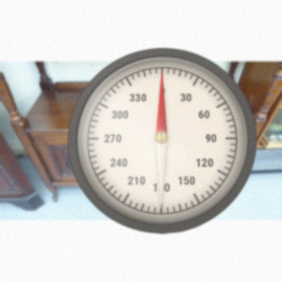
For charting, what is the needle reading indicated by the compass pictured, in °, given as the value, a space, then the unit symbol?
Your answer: 0 °
